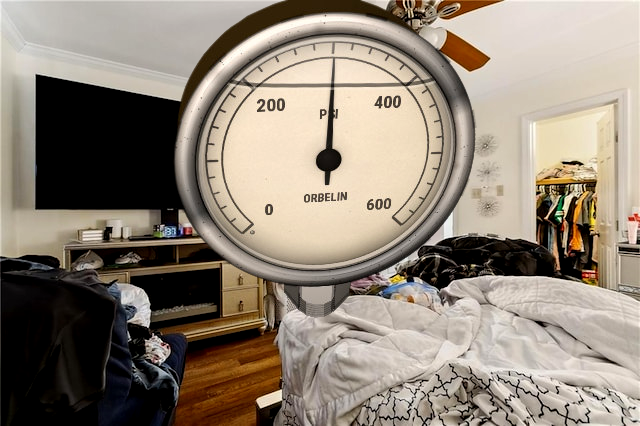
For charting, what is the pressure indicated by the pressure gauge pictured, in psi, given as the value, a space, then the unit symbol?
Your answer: 300 psi
